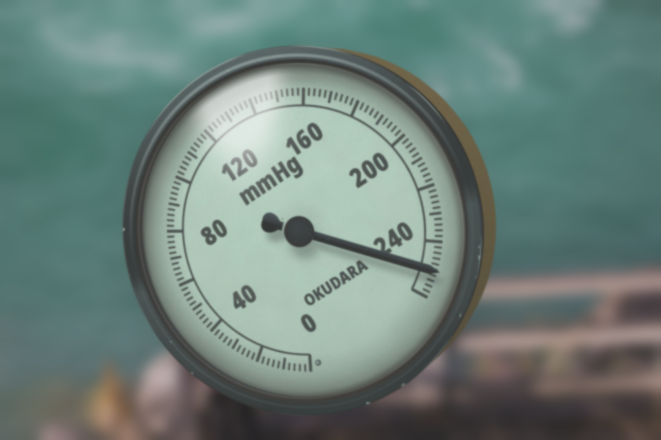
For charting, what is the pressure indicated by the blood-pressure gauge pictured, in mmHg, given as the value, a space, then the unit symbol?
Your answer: 250 mmHg
